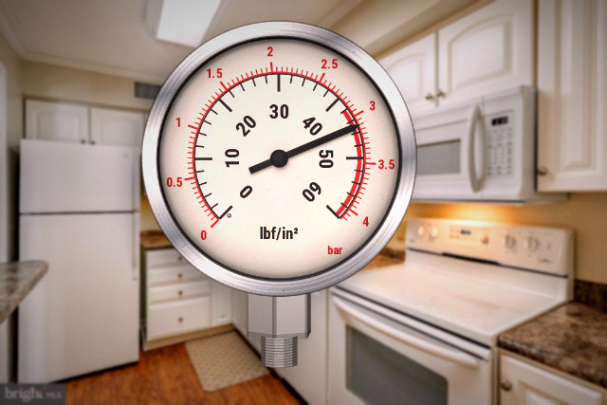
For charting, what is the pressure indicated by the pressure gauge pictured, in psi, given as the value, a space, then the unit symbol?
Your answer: 45 psi
